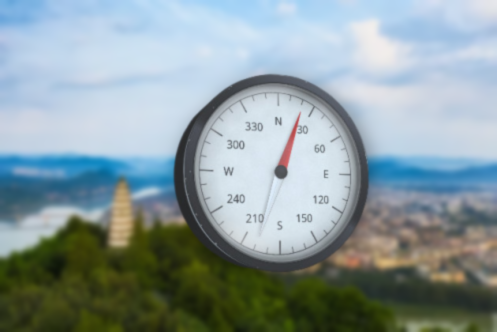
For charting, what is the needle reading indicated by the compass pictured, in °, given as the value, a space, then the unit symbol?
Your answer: 20 °
